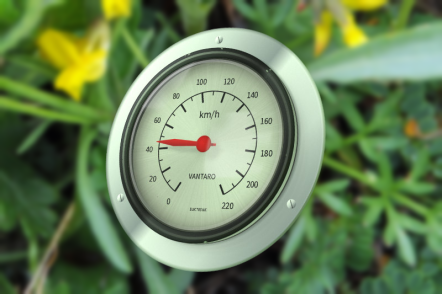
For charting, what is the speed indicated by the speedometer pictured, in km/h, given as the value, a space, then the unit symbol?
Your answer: 45 km/h
